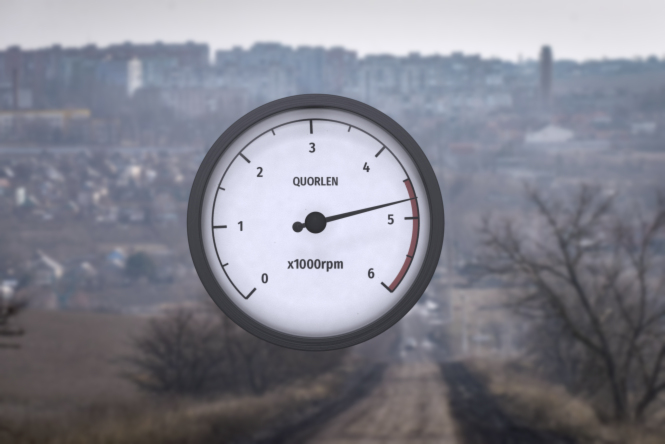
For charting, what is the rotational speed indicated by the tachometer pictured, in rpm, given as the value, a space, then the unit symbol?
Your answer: 4750 rpm
